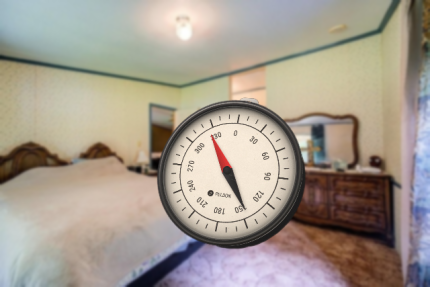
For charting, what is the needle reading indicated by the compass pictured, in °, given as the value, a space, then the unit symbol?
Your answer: 325 °
